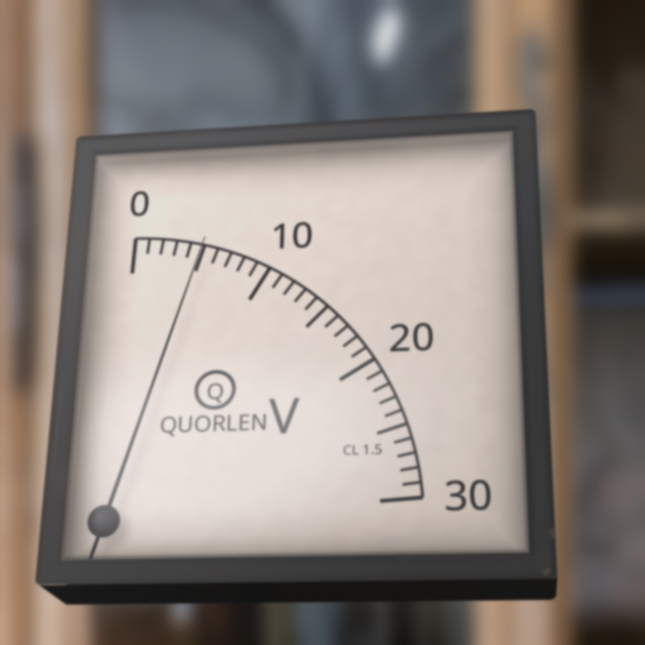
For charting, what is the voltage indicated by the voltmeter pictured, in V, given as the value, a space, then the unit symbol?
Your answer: 5 V
